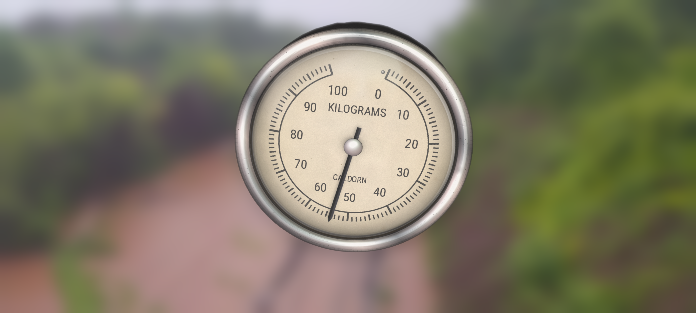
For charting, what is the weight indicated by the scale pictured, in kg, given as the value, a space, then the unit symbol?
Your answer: 54 kg
